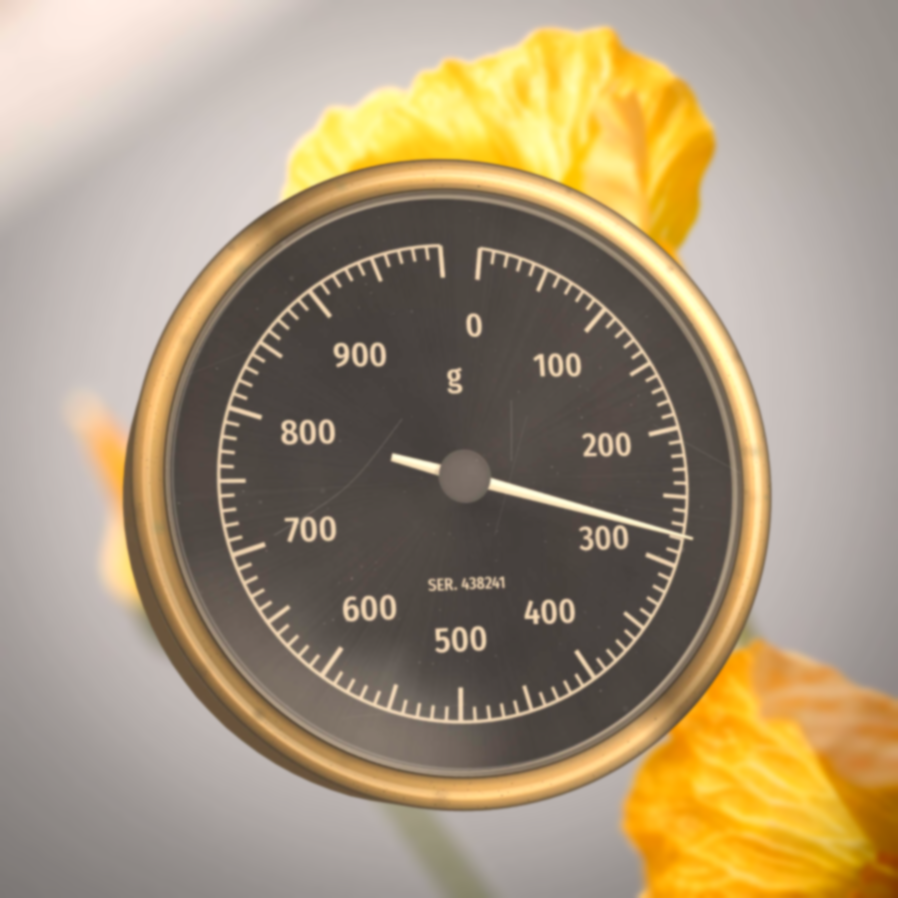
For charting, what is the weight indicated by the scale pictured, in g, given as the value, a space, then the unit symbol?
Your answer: 280 g
